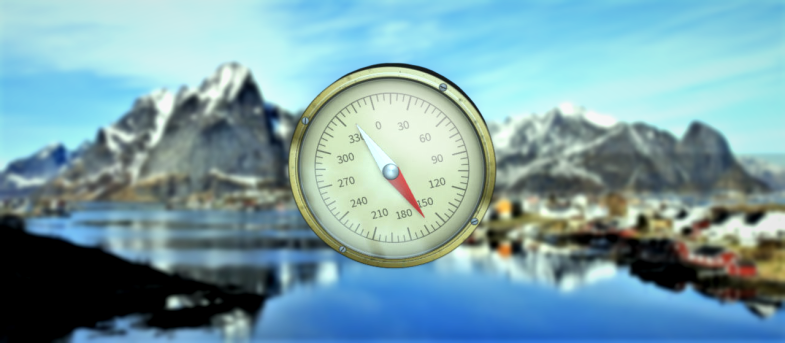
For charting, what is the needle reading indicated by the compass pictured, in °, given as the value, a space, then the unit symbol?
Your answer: 160 °
